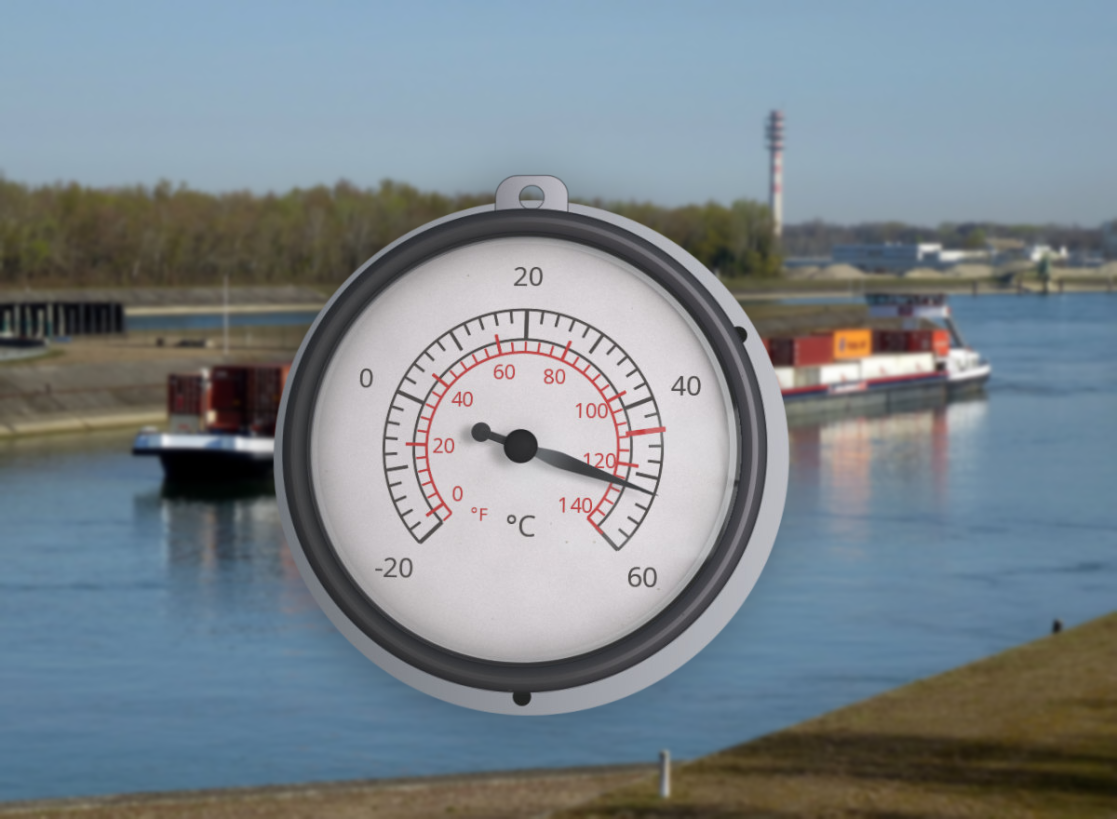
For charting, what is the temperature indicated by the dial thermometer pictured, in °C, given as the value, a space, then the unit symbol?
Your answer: 52 °C
